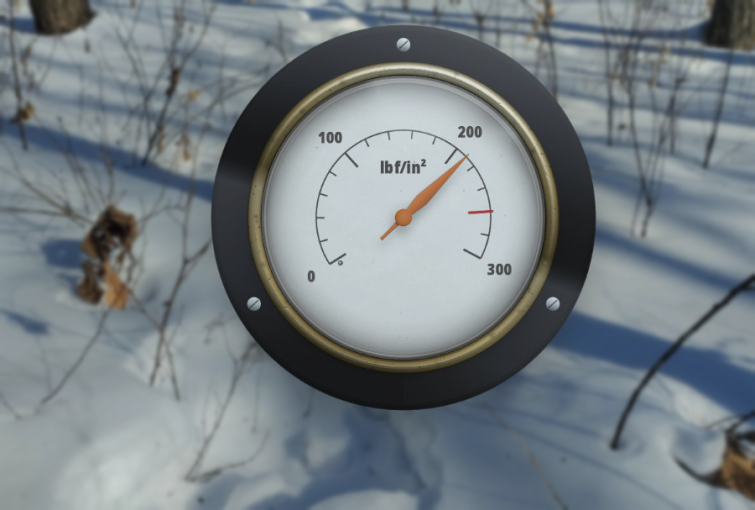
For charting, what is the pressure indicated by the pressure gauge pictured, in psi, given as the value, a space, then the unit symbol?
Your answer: 210 psi
